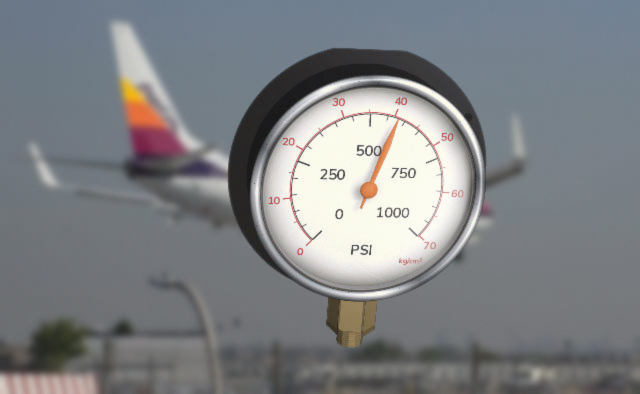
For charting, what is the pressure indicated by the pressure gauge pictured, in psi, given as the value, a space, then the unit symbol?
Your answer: 575 psi
